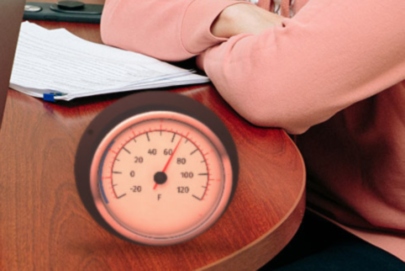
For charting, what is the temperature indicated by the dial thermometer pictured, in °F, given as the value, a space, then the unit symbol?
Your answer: 65 °F
